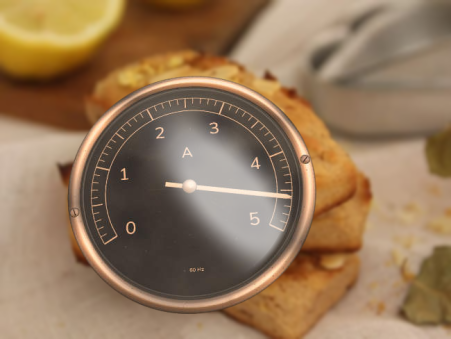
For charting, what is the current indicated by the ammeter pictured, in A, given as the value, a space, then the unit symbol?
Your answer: 4.6 A
